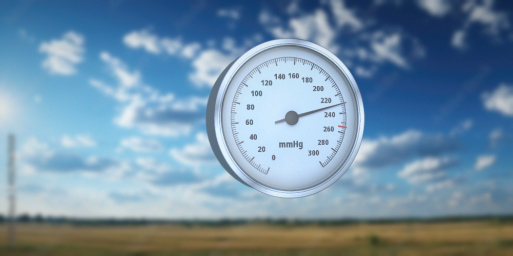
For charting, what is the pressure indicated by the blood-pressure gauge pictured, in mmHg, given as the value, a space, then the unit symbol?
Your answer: 230 mmHg
